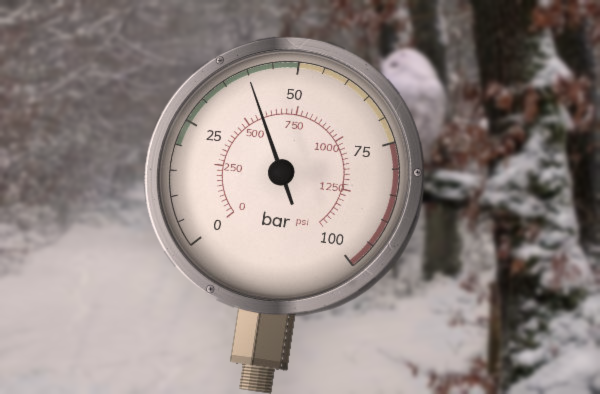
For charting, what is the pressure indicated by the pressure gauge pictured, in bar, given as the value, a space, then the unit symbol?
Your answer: 40 bar
